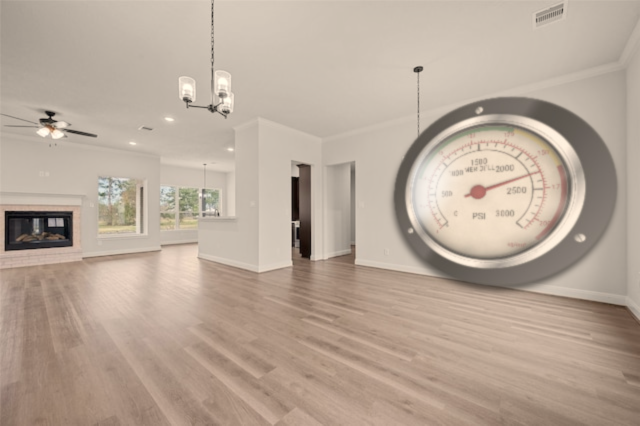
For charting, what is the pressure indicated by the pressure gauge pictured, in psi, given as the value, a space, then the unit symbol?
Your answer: 2300 psi
